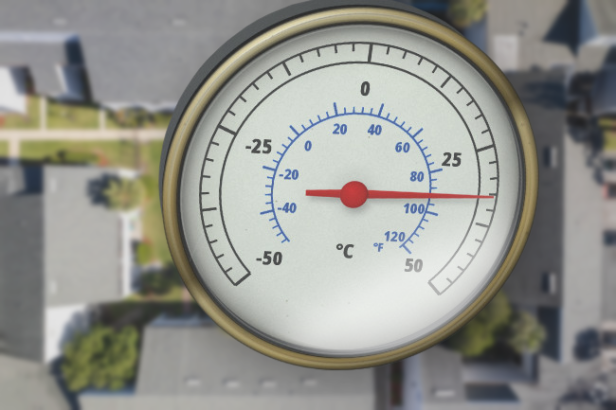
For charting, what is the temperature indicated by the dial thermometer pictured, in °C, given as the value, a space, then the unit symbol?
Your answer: 32.5 °C
